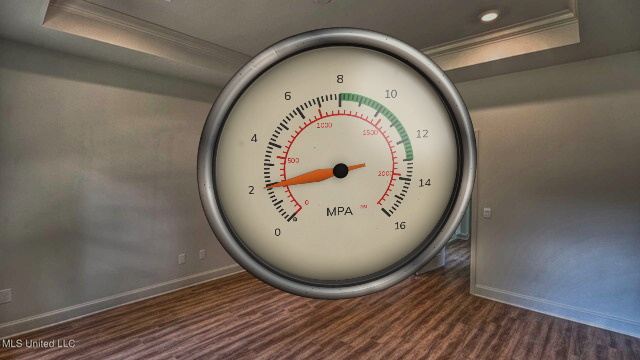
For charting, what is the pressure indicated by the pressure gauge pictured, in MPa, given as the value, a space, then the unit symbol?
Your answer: 2 MPa
